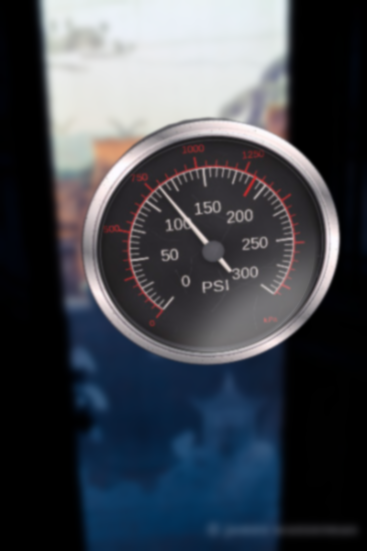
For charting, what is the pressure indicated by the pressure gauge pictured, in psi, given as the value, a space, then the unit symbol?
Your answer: 115 psi
